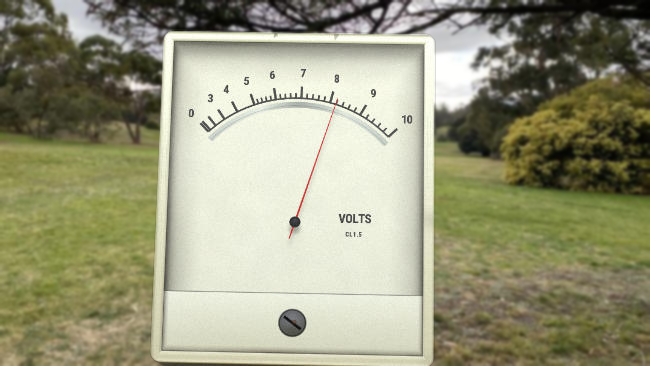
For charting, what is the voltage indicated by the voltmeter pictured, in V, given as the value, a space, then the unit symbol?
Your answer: 8.2 V
